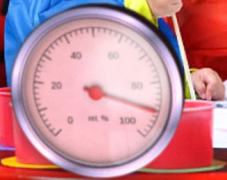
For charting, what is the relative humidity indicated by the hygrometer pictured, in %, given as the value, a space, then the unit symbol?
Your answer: 90 %
